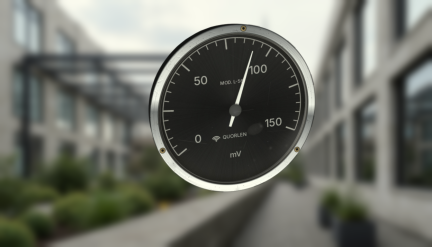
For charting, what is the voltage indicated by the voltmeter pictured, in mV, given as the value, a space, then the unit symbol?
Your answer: 90 mV
